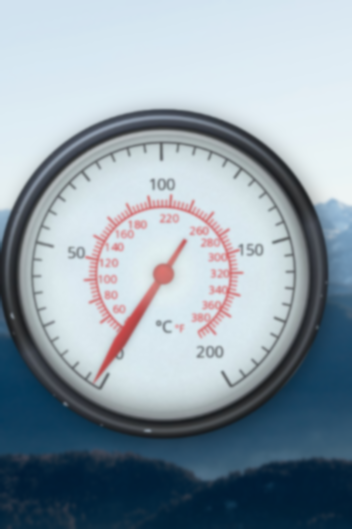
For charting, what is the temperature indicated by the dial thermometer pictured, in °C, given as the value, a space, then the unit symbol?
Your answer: 2.5 °C
